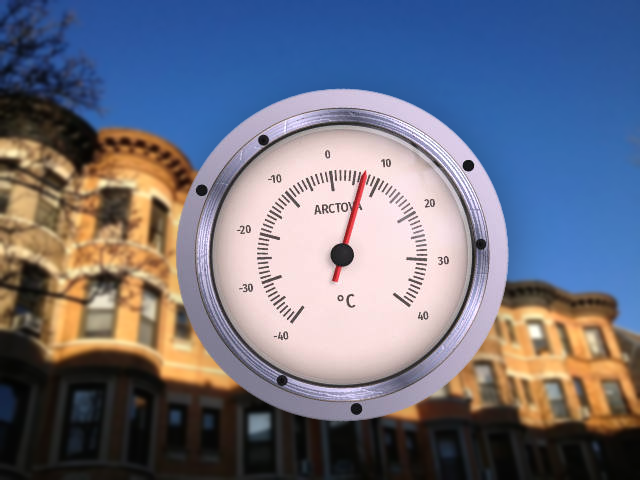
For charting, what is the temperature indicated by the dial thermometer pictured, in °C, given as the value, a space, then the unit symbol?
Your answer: 7 °C
